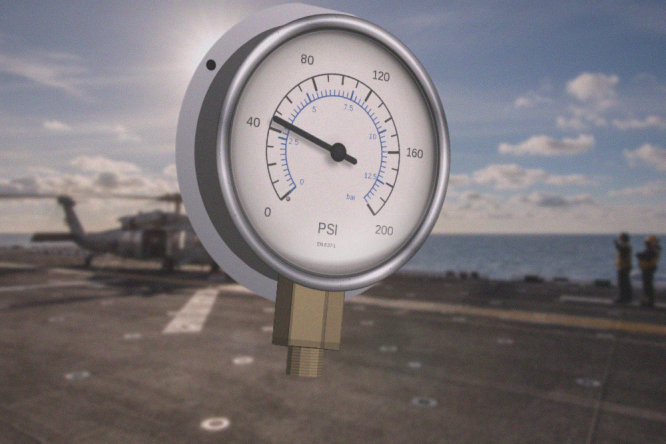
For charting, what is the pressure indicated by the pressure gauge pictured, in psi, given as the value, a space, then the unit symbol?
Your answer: 45 psi
